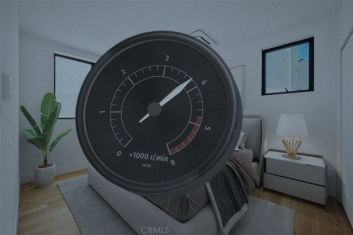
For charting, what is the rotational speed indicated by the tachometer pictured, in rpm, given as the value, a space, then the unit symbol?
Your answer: 3800 rpm
